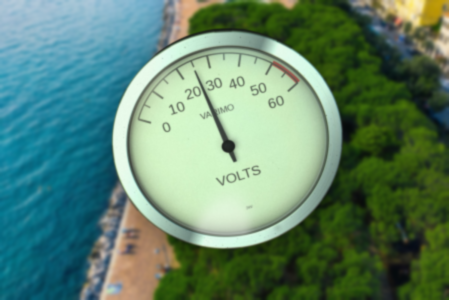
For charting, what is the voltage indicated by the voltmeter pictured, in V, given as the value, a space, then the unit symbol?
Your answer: 25 V
